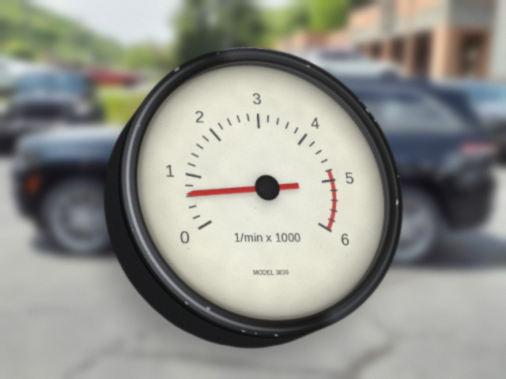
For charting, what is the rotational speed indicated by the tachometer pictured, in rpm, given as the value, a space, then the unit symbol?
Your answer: 600 rpm
